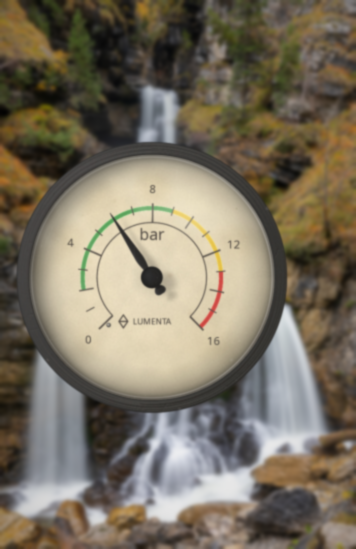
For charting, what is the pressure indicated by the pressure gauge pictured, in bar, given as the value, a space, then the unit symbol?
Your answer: 6 bar
